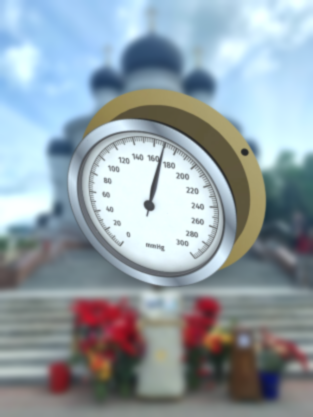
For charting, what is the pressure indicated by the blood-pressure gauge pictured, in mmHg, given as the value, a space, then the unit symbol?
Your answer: 170 mmHg
